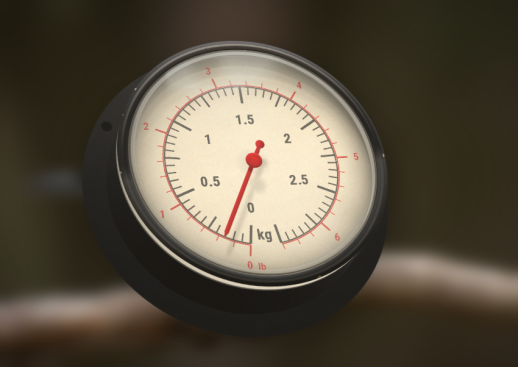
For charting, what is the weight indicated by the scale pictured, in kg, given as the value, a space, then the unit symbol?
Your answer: 0.15 kg
